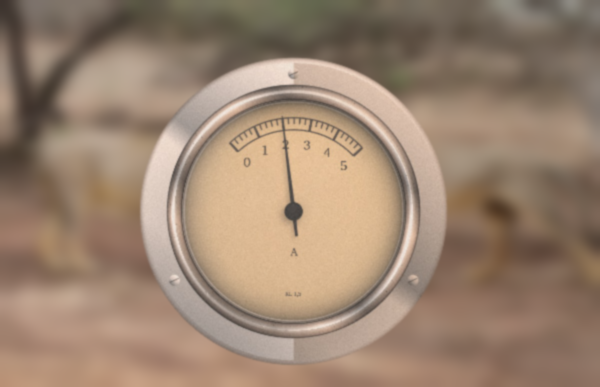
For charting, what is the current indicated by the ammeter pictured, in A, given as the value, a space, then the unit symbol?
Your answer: 2 A
